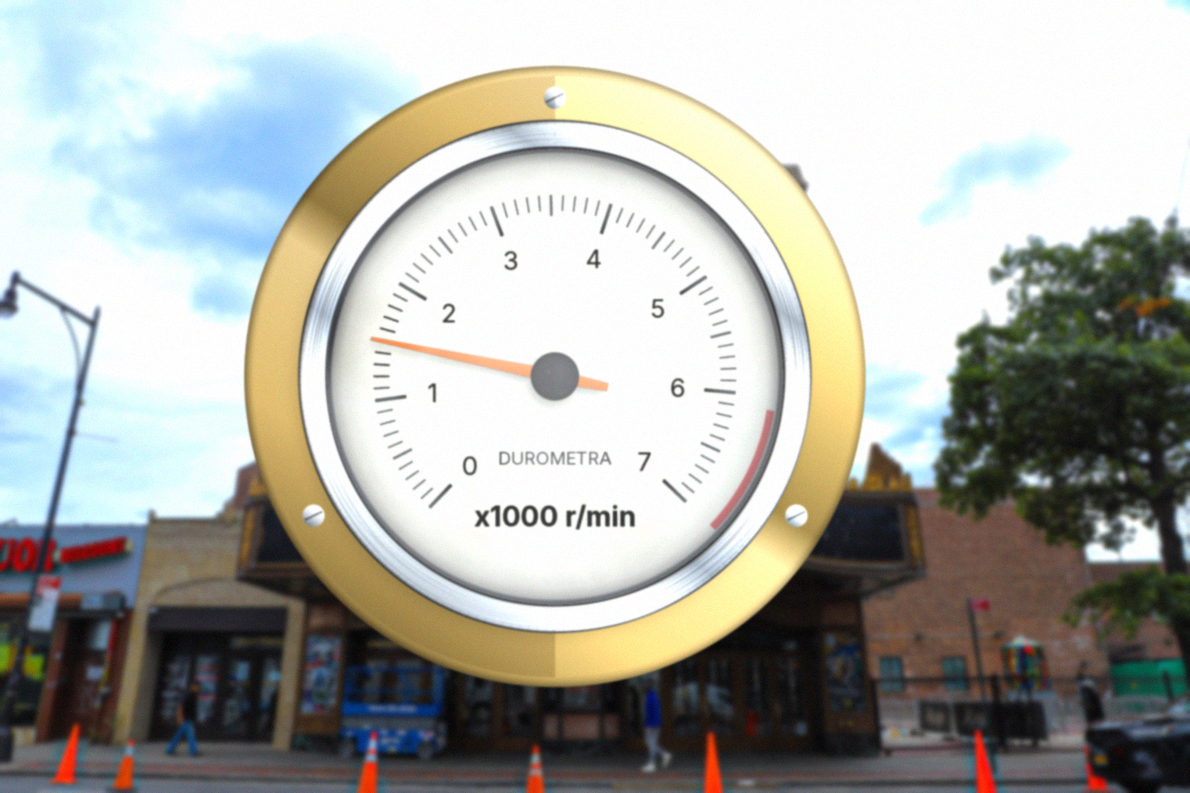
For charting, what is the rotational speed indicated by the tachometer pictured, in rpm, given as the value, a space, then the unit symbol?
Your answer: 1500 rpm
